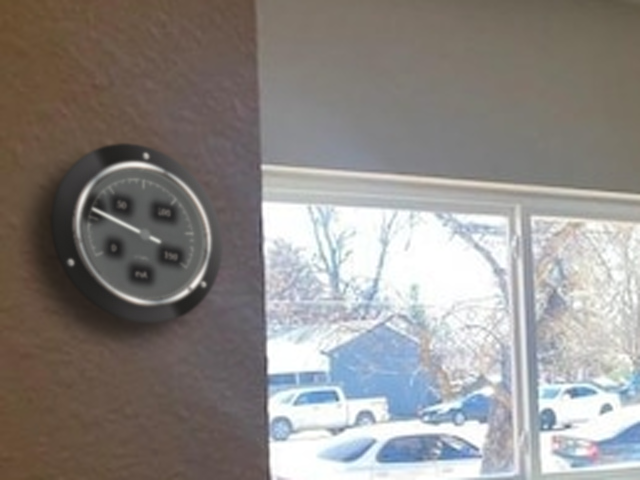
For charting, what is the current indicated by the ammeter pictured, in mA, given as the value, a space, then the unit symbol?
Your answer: 30 mA
